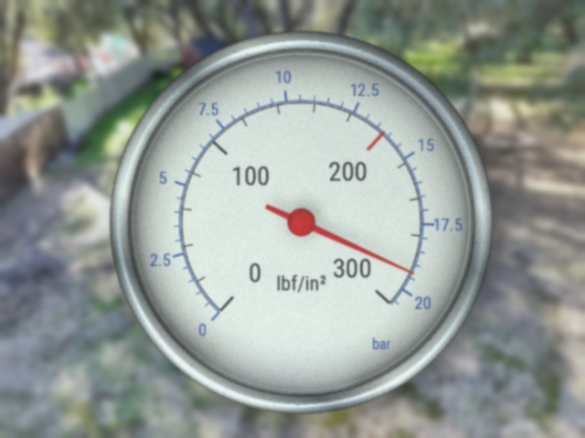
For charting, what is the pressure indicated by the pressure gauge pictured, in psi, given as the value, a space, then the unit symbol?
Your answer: 280 psi
